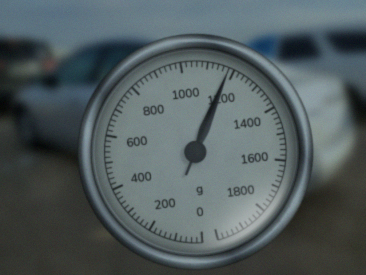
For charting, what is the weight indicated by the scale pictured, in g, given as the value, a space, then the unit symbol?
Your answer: 1180 g
